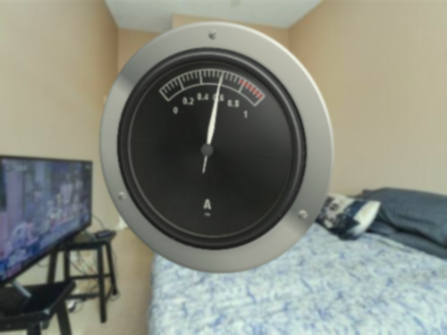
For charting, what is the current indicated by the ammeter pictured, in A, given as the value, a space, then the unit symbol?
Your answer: 0.6 A
